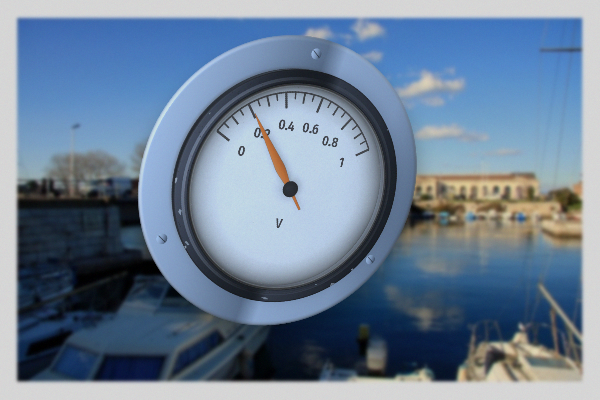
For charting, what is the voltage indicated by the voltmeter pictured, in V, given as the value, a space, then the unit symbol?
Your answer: 0.2 V
